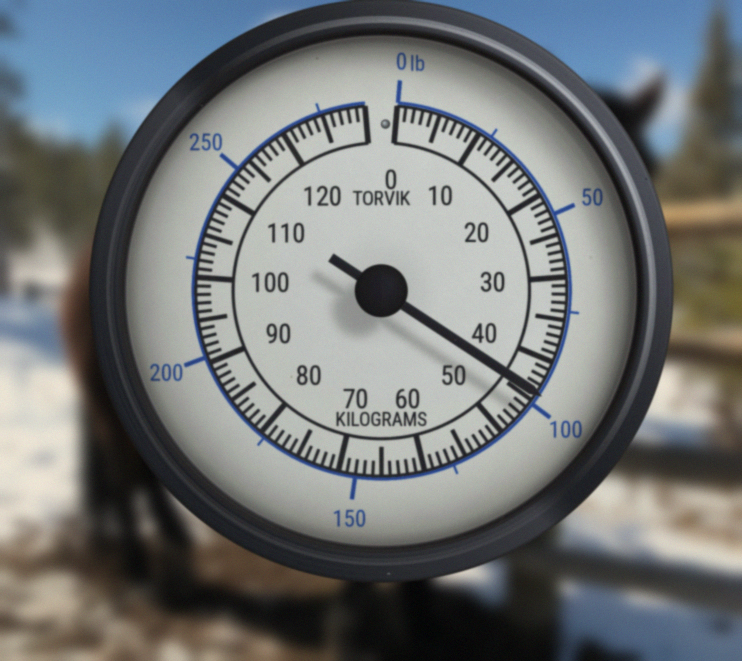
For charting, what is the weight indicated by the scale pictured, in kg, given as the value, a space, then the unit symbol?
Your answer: 44 kg
